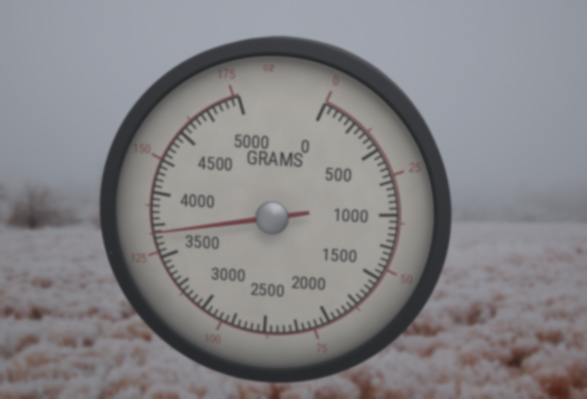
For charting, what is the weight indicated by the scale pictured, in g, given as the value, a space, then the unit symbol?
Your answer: 3700 g
